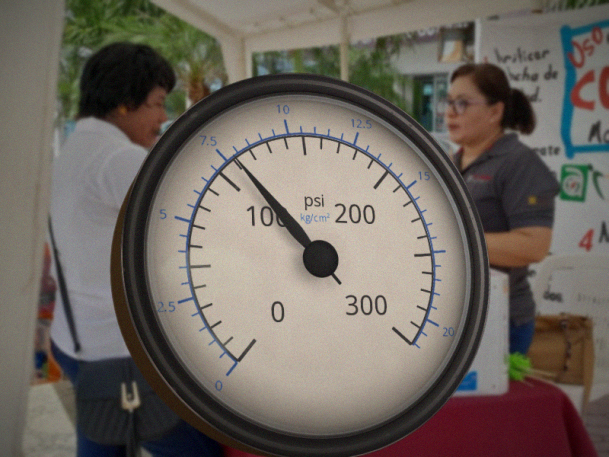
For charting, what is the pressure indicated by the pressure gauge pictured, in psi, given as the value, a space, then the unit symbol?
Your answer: 110 psi
